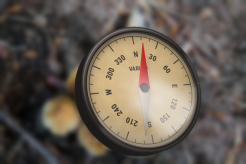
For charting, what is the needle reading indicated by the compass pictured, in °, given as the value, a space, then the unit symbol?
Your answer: 10 °
